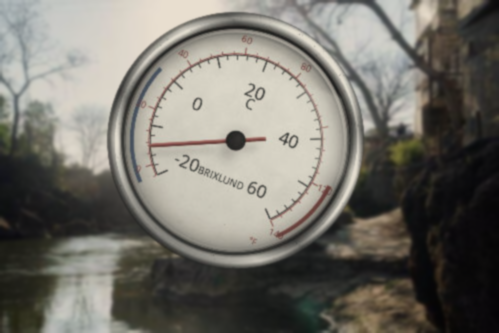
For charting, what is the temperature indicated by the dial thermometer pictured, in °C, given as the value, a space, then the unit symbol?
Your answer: -14 °C
